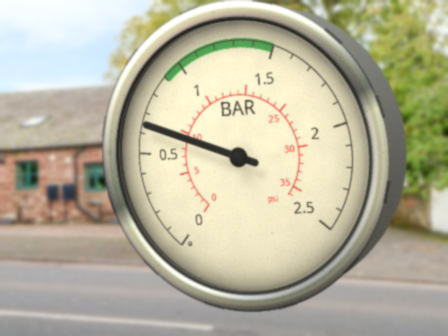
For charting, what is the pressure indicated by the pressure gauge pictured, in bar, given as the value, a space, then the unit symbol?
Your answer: 0.65 bar
